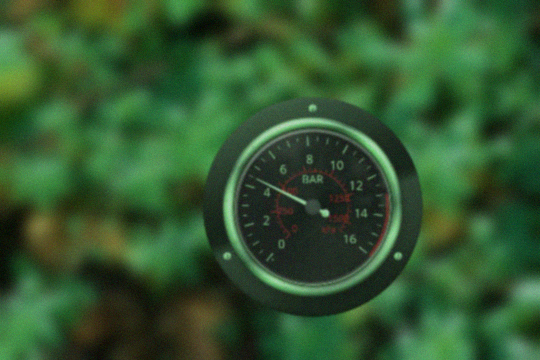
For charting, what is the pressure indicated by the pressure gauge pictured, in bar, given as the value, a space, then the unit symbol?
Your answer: 4.5 bar
